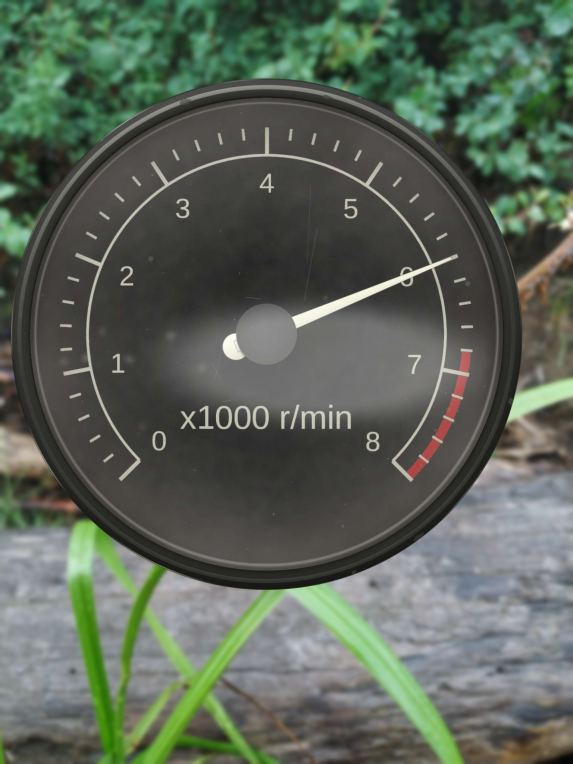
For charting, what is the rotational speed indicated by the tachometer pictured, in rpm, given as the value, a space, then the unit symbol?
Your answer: 6000 rpm
